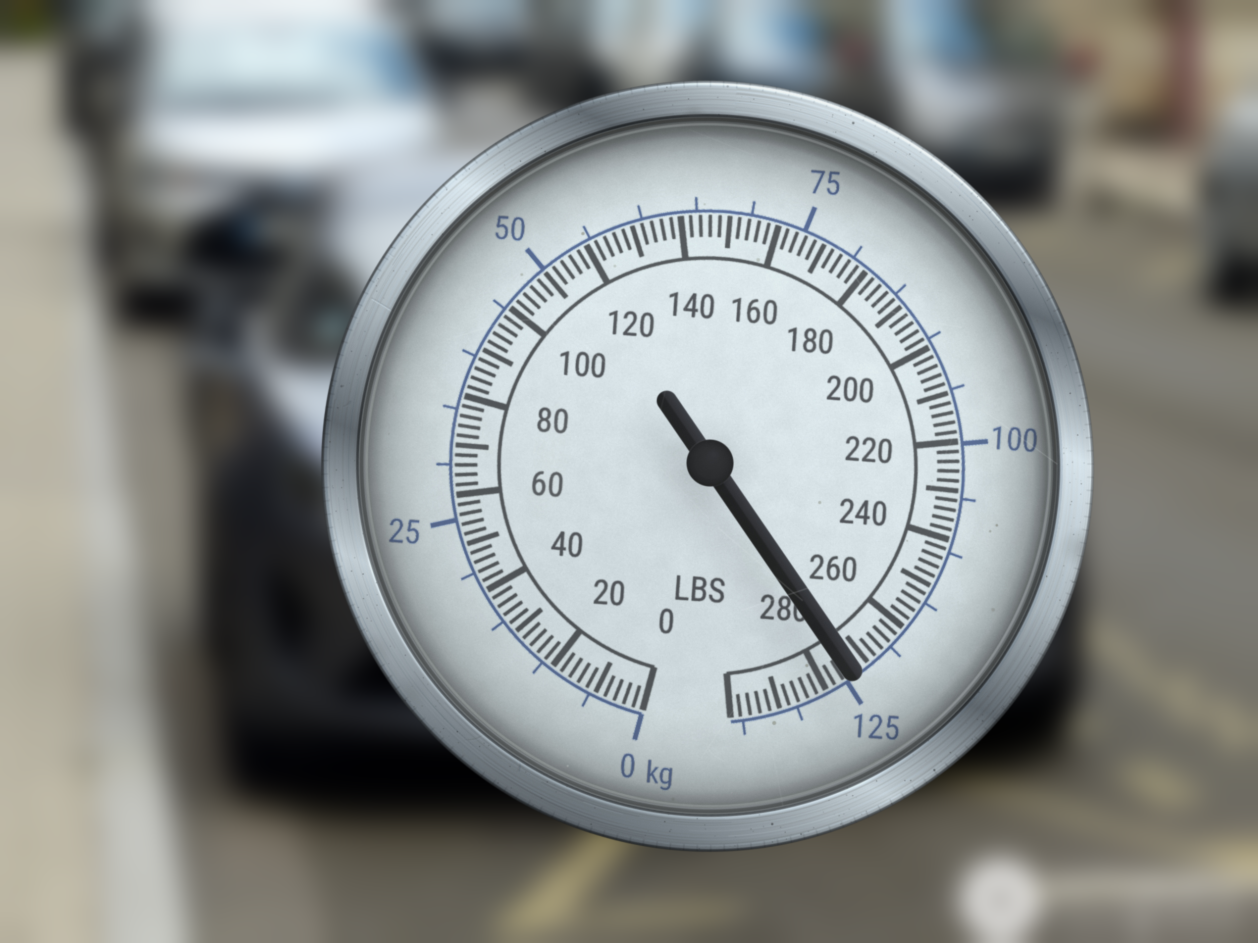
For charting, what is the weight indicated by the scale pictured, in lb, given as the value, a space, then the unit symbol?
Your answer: 274 lb
